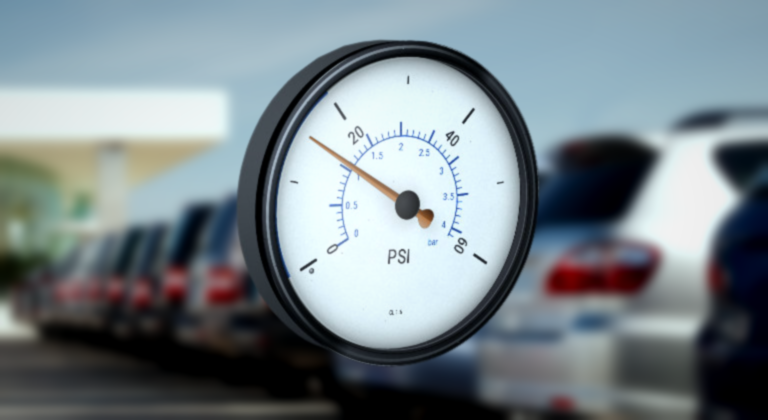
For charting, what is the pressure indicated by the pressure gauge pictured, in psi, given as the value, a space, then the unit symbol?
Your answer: 15 psi
